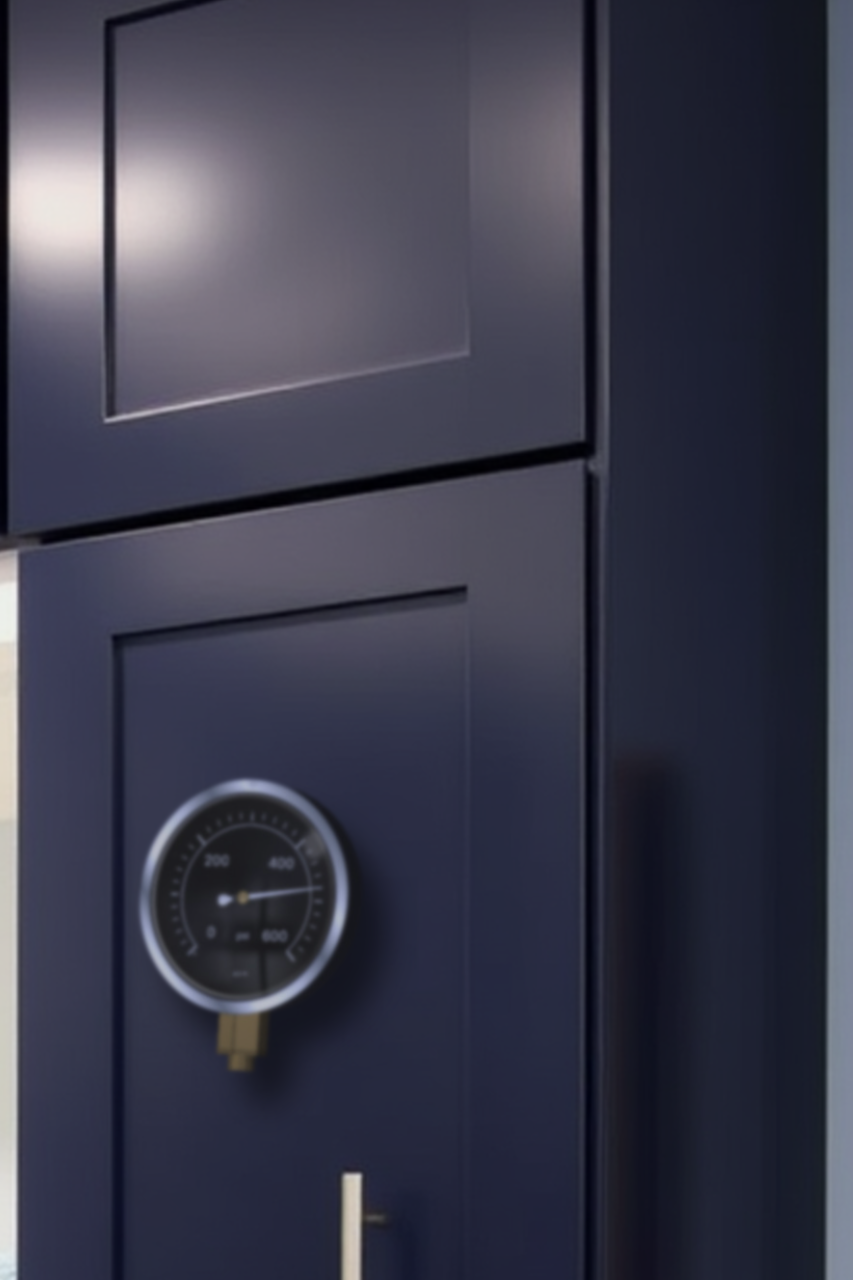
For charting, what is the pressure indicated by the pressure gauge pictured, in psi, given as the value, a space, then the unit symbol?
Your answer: 480 psi
